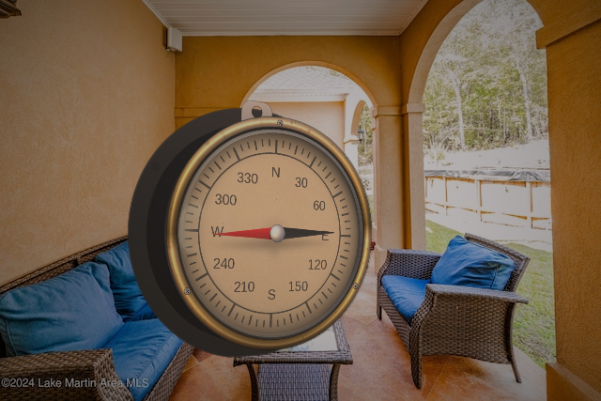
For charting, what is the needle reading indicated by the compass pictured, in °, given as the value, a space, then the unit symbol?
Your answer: 267.5 °
